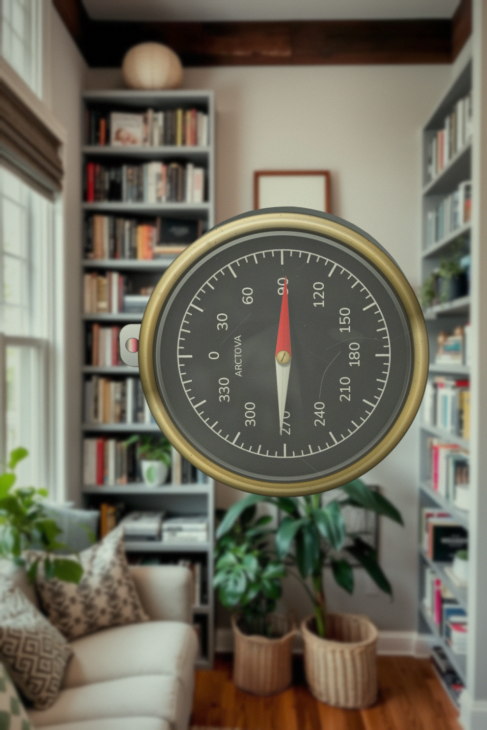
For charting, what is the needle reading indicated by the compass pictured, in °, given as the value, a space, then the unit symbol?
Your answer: 92.5 °
